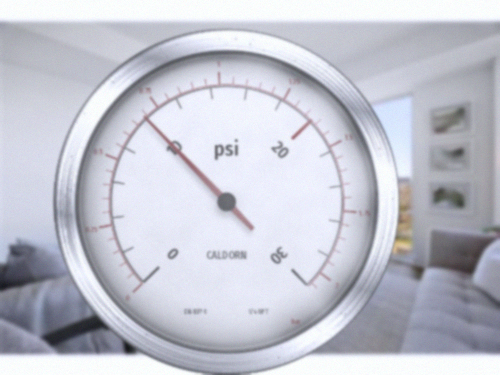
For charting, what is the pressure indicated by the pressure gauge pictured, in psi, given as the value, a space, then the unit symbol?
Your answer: 10 psi
